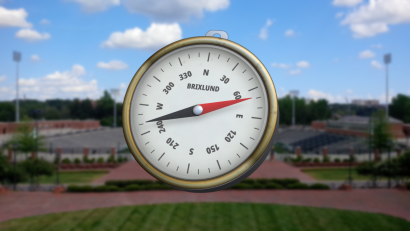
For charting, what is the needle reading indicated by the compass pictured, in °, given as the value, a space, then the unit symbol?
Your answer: 70 °
